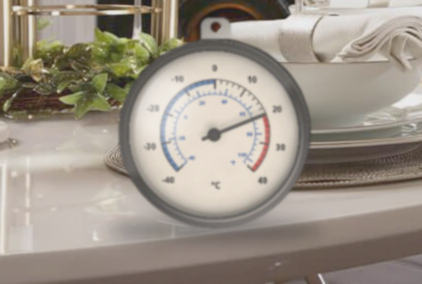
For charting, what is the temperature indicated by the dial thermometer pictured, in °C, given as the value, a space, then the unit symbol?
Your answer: 20 °C
